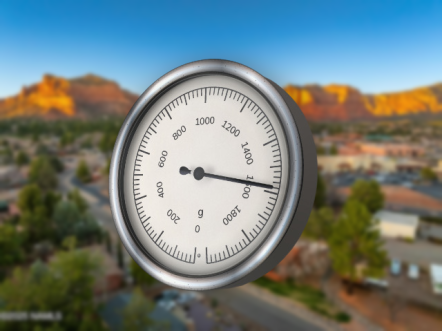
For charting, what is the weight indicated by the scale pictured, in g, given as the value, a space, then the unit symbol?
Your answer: 1580 g
